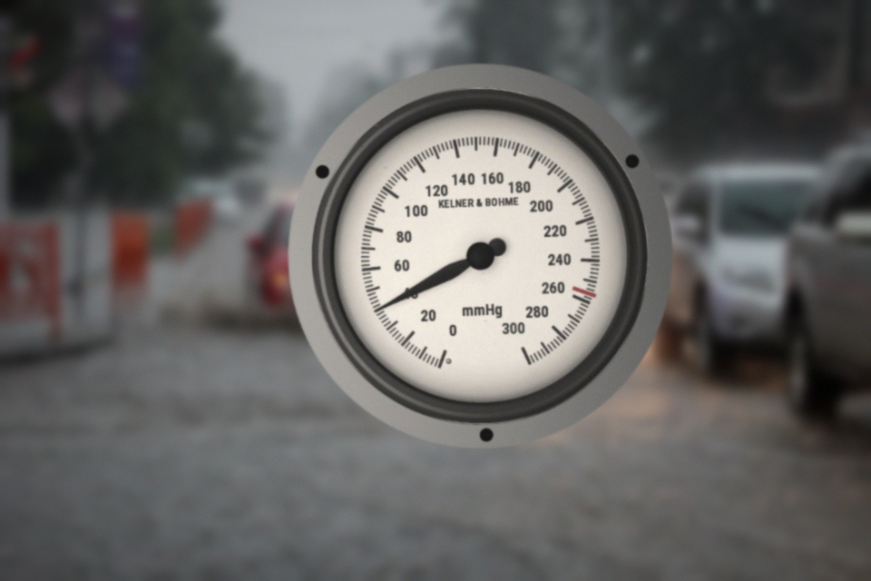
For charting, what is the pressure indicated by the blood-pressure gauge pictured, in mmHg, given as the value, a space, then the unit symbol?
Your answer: 40 mmHg
